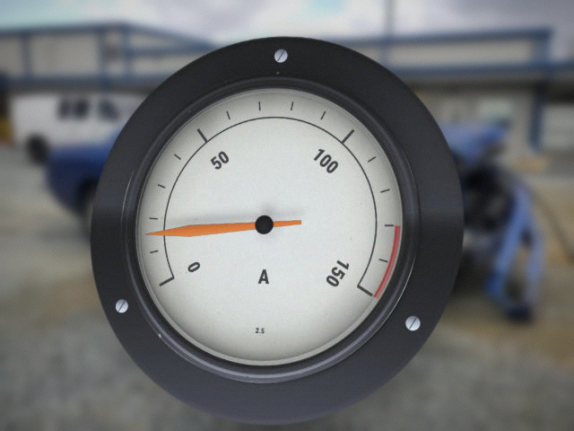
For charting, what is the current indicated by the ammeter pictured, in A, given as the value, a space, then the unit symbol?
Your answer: 15 A
